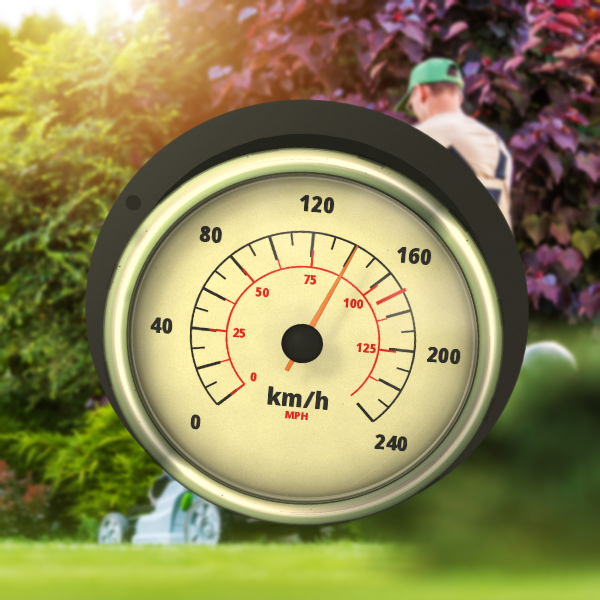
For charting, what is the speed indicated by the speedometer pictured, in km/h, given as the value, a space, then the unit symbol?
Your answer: 140 km/h
